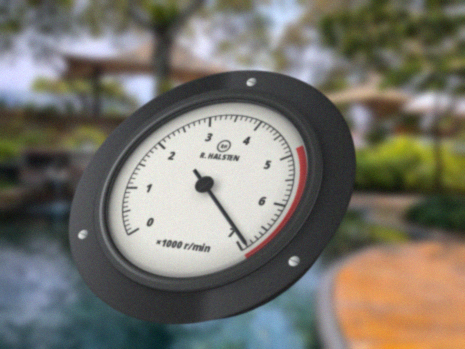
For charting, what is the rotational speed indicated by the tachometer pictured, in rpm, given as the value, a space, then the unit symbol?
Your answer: 6900 rpm
